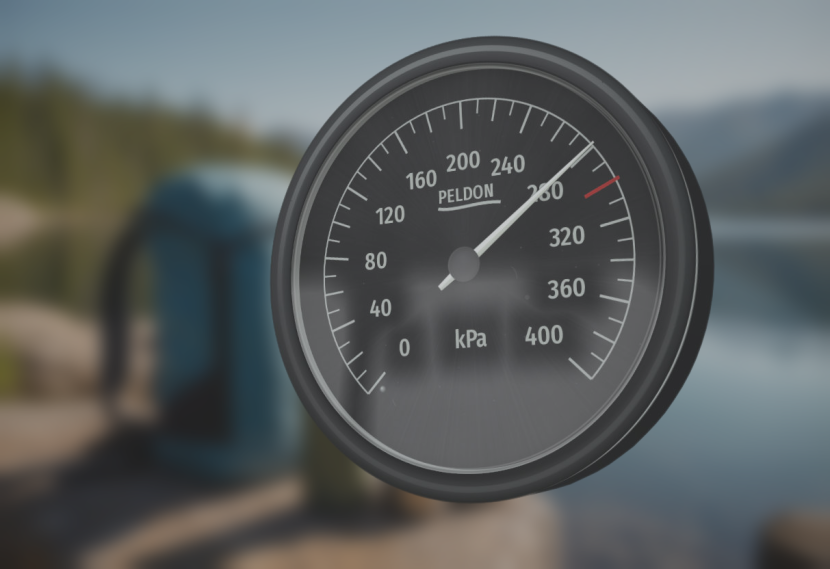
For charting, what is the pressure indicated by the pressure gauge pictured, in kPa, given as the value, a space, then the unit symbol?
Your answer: 280 kPa
